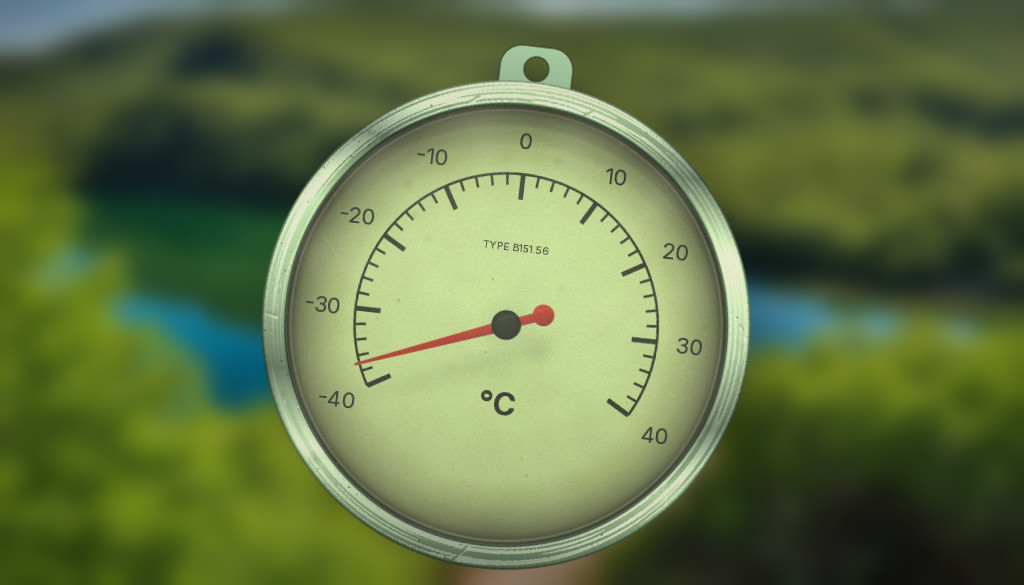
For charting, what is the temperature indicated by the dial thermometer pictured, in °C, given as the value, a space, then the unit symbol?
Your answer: -37 °C
